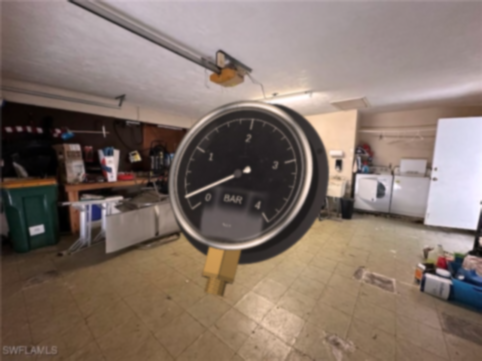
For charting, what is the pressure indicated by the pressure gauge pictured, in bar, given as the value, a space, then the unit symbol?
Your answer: 0.2 bar
